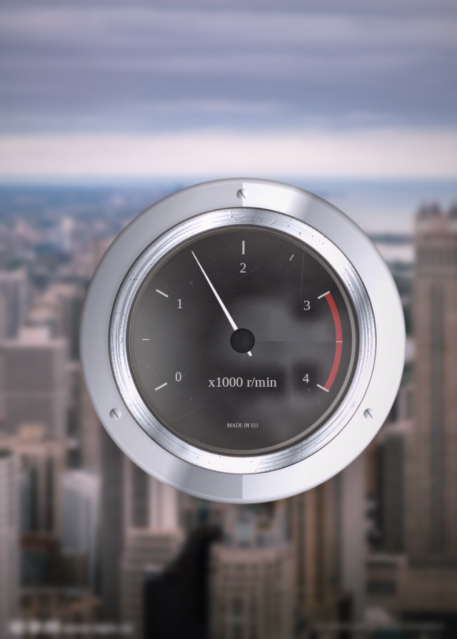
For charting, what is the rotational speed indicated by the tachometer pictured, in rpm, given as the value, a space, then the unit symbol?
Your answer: 1500 rpm
